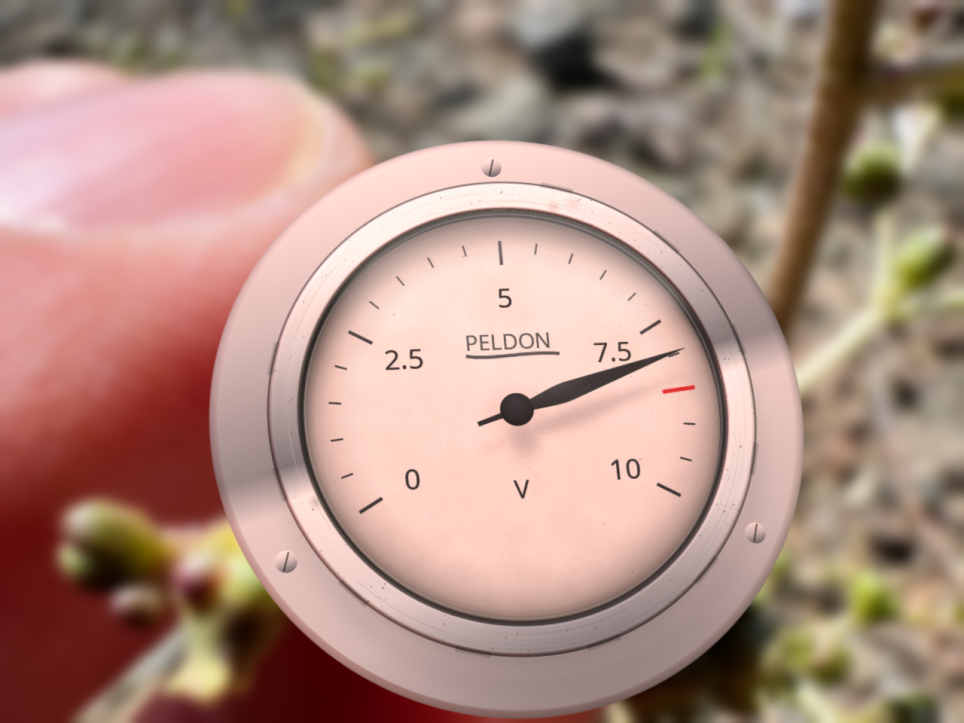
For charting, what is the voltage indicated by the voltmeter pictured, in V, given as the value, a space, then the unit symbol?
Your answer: 8 V
